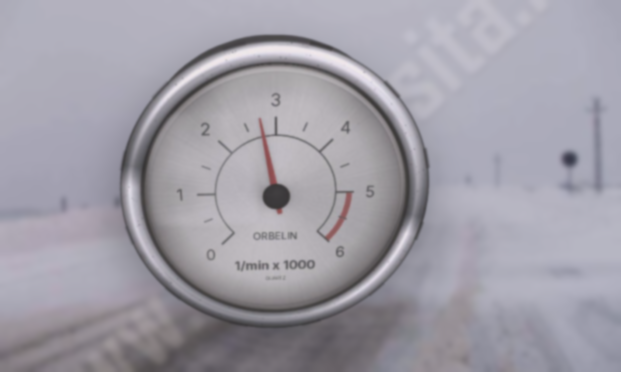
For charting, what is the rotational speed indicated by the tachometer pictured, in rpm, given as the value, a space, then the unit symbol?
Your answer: 2750 rpm
